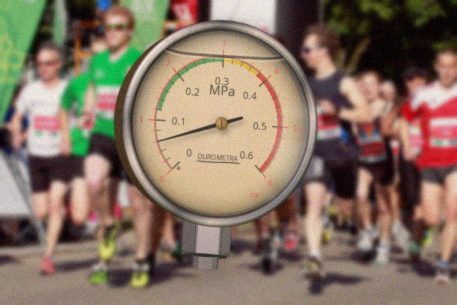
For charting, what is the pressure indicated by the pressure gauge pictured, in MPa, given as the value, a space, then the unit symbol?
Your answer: 0.06 MPa
